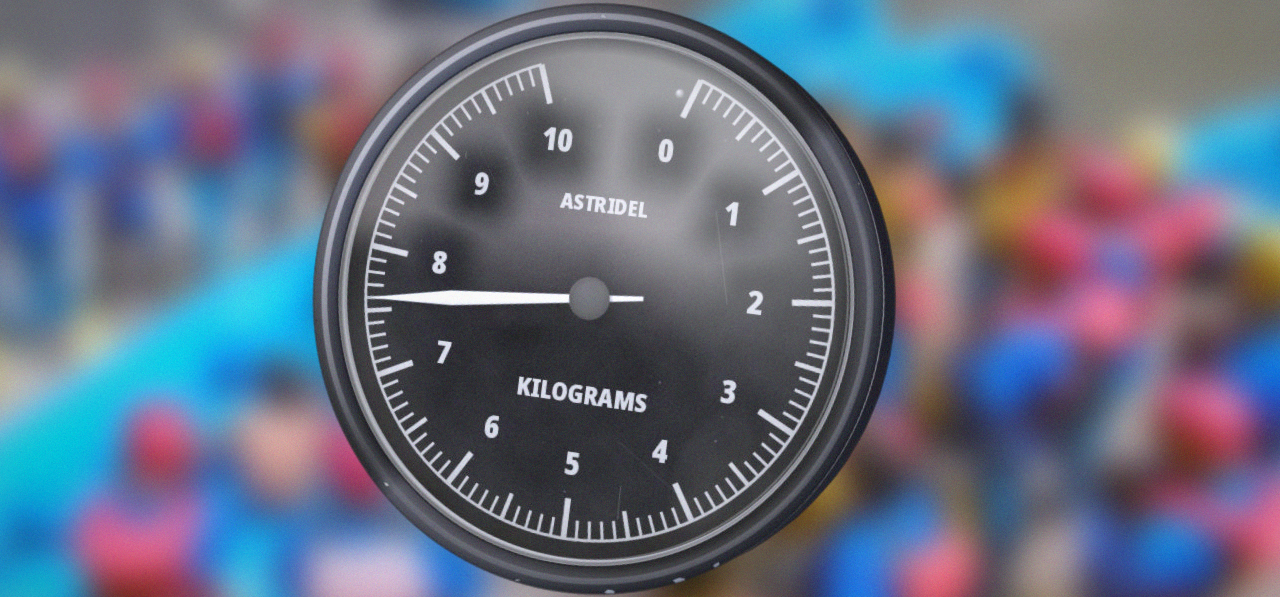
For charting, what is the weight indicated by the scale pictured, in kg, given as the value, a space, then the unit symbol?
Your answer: 7.6 kg
